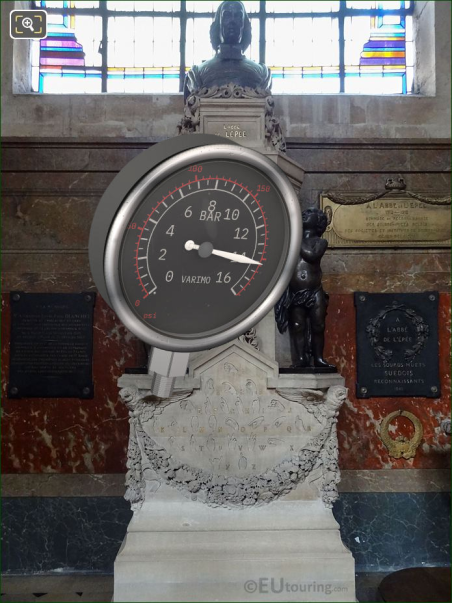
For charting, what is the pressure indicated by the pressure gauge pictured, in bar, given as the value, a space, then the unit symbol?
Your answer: 14 bar
